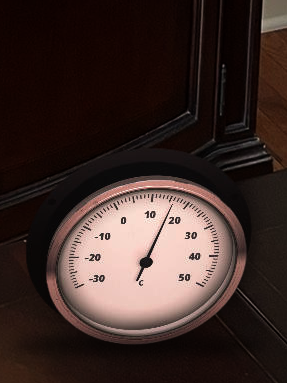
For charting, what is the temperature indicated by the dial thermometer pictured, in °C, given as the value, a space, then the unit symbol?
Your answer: 15 °C
